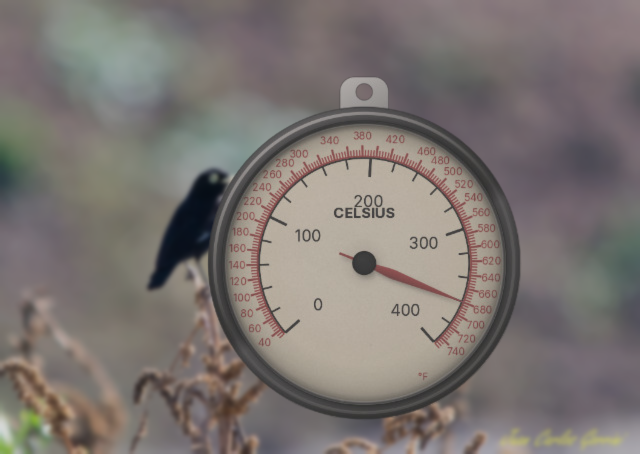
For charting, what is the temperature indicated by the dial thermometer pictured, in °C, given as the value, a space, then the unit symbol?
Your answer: 360 °C
